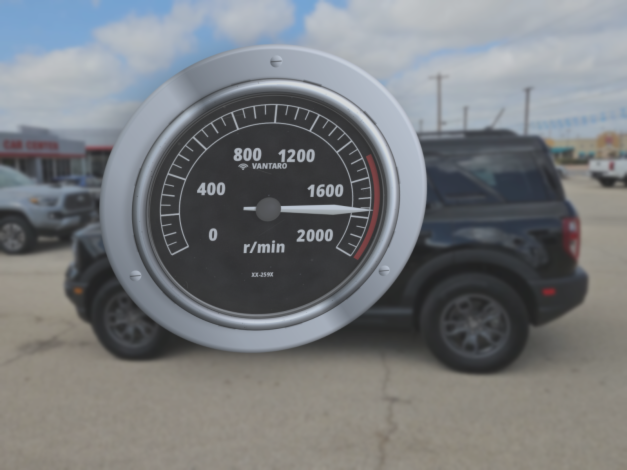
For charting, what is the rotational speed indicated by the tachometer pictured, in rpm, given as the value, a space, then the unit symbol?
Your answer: 1750 rpm
